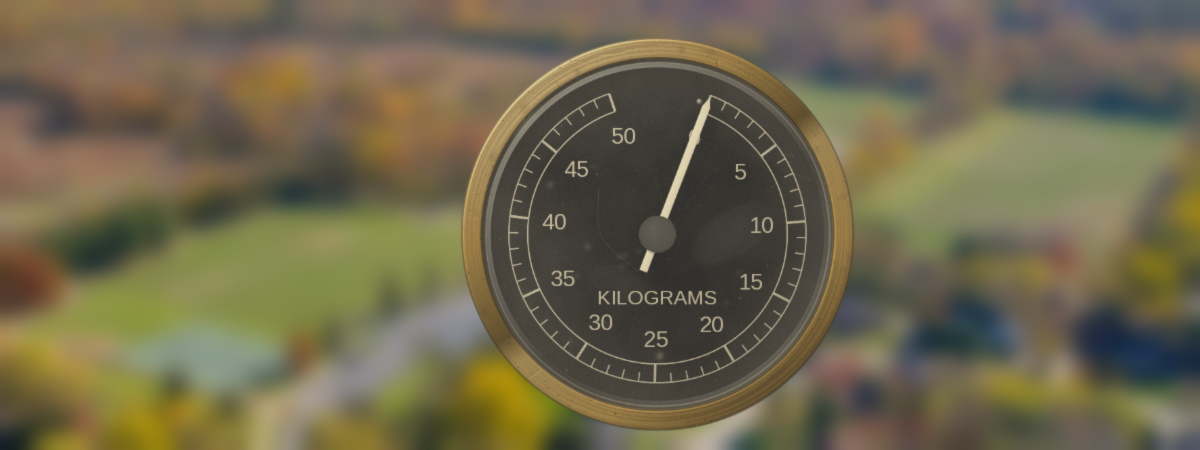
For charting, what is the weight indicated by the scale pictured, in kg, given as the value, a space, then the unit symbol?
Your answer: 0 kg
